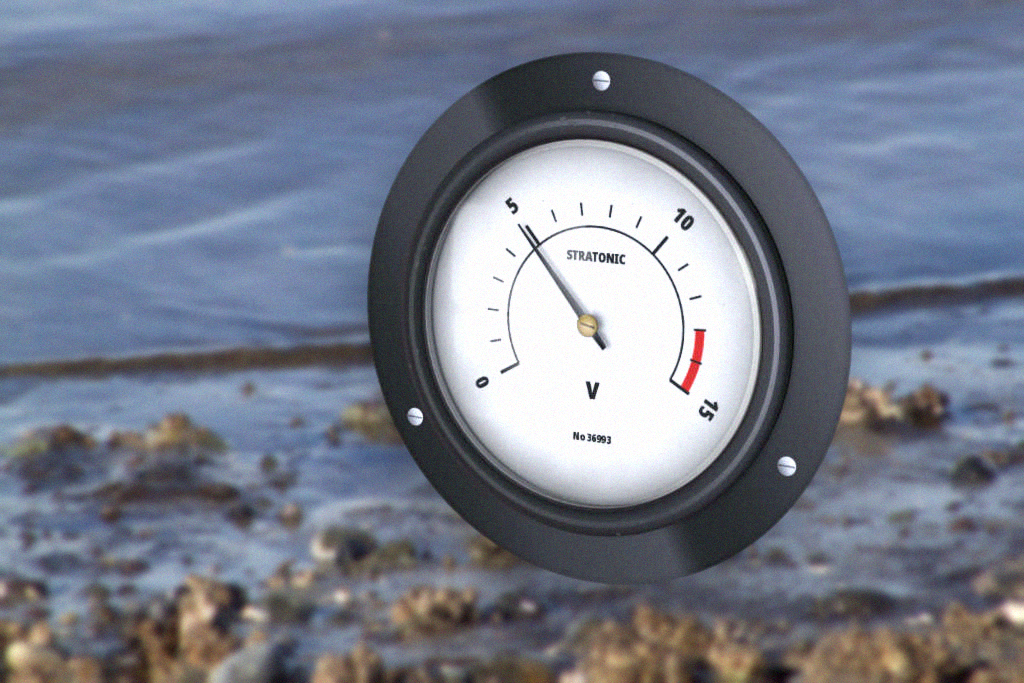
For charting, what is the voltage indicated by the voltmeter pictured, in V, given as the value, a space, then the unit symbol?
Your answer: 5 V
